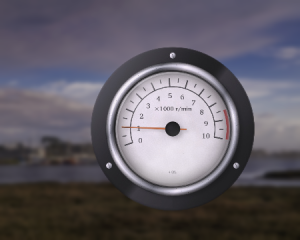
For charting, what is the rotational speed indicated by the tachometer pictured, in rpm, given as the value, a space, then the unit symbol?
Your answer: 1000 rpm
